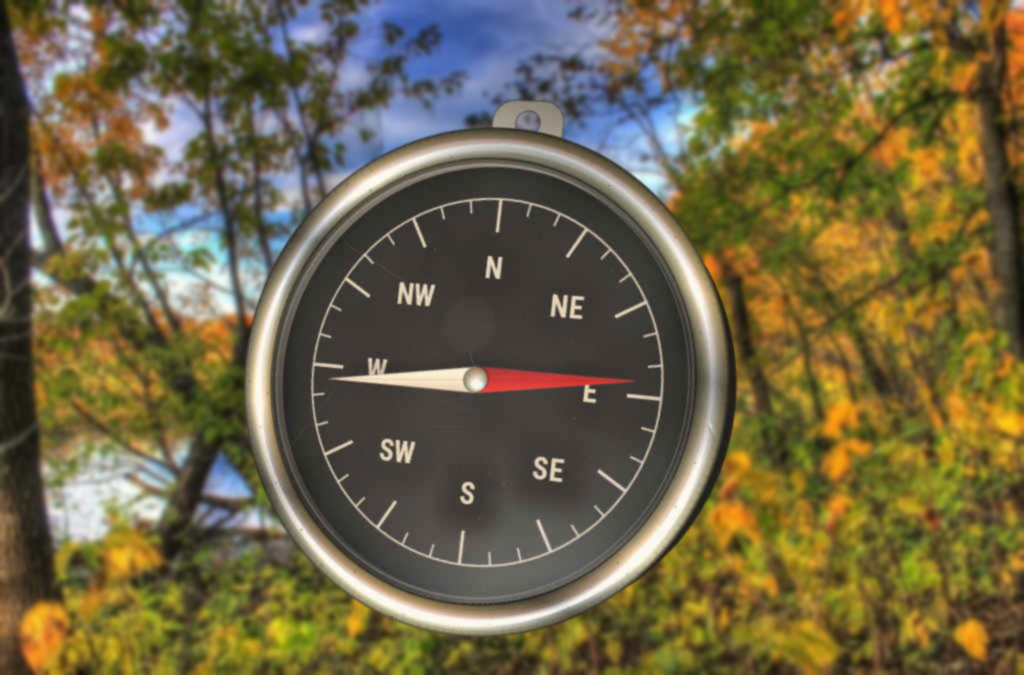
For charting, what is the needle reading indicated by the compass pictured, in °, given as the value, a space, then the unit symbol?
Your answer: 85 °
